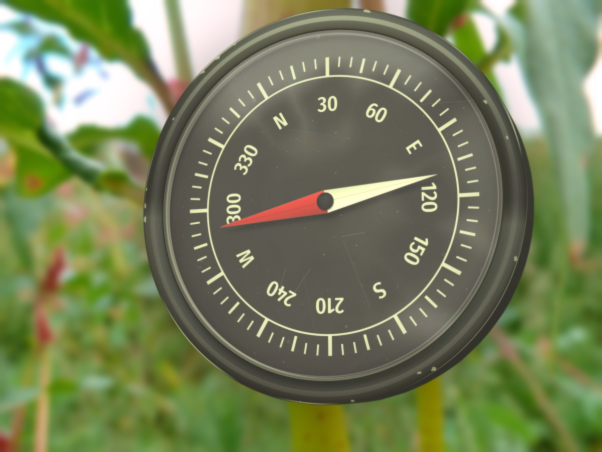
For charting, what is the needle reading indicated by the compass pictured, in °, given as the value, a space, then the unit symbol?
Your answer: 290 °
